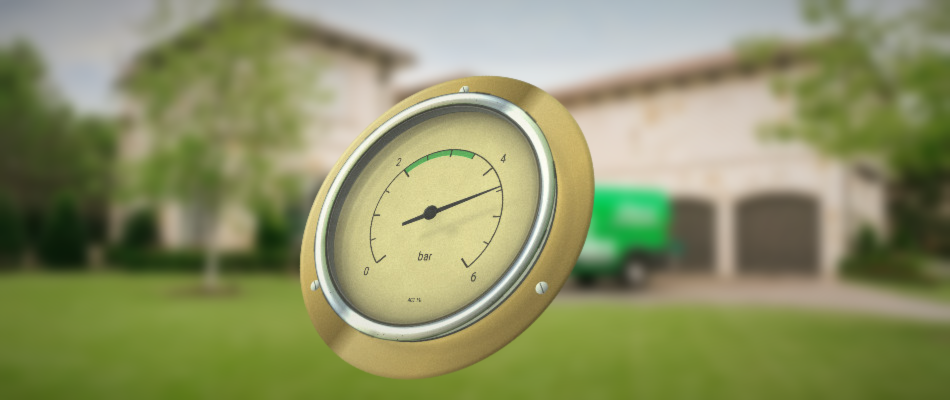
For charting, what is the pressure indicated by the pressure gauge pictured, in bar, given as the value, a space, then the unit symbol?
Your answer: 4.5 bar
